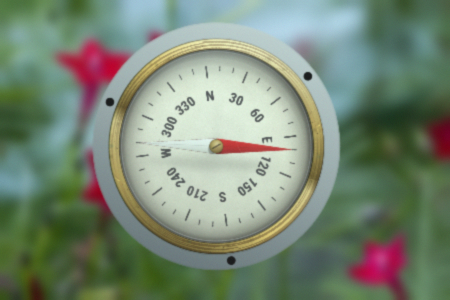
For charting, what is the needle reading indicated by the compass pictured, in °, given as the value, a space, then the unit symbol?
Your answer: 100 °
